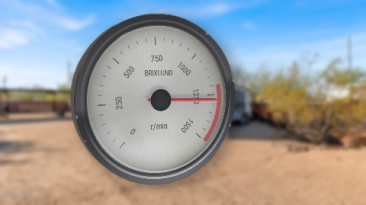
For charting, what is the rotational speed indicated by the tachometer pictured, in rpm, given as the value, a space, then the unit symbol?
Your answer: 1275 rpm
